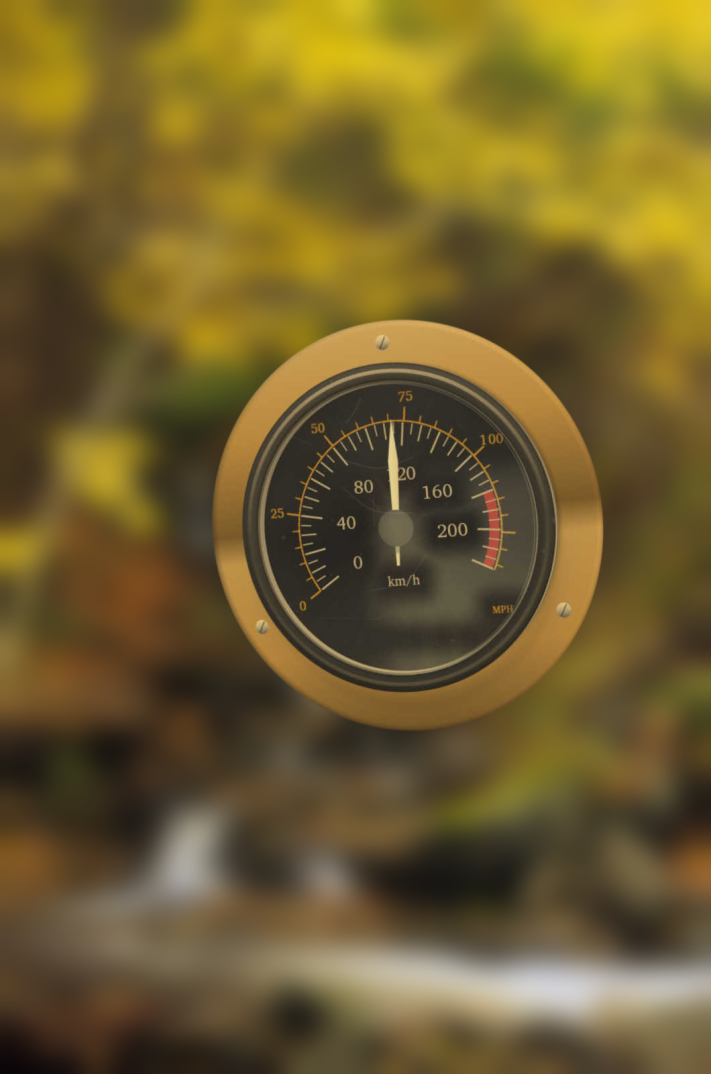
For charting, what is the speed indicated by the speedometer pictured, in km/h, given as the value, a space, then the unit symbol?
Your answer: 115 km/h
